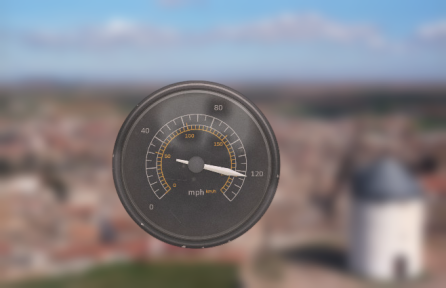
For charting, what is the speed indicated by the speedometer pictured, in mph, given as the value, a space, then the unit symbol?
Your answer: 122.5 mph
